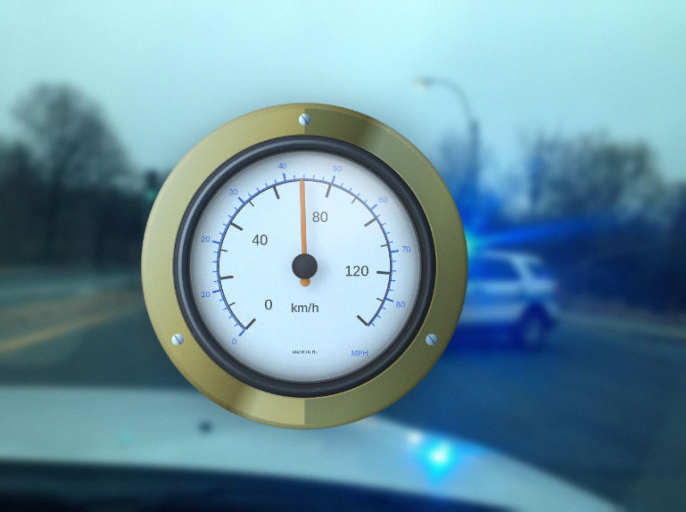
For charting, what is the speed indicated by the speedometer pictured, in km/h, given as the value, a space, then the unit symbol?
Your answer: 70 km/h
